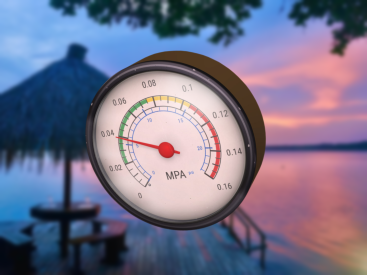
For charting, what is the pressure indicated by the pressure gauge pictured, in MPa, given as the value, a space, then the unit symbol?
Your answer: 0.04 MPa
